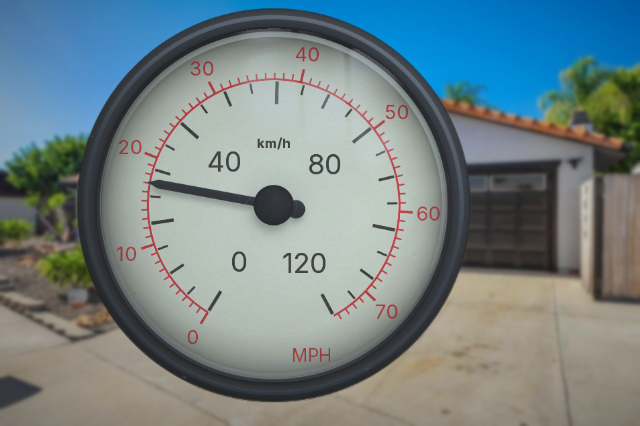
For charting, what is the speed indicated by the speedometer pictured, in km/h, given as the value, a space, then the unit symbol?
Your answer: 27.5 km/h
